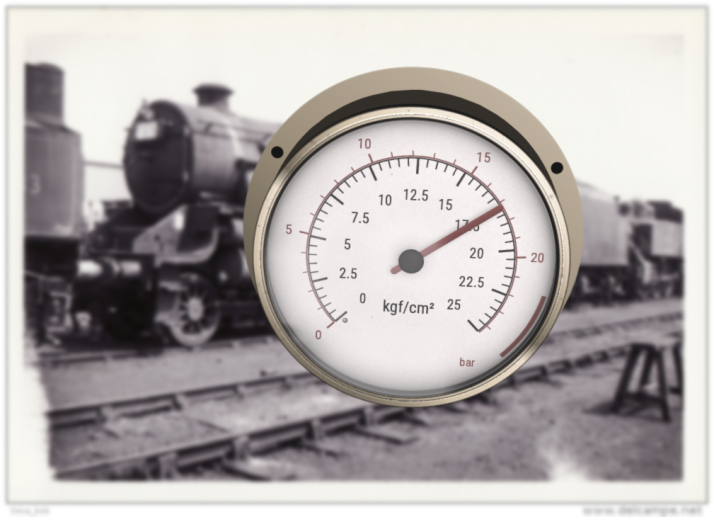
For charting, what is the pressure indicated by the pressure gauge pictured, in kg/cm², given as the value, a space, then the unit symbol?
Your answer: 17.5 kg/cm²
